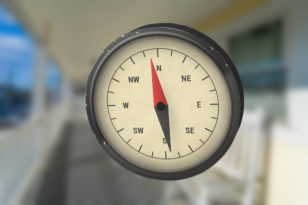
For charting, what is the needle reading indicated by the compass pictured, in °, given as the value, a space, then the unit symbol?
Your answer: 352.5 °
